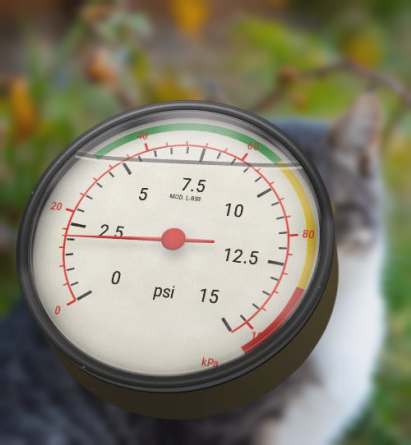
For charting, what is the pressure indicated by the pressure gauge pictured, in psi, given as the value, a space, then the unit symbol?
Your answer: 2 psi
